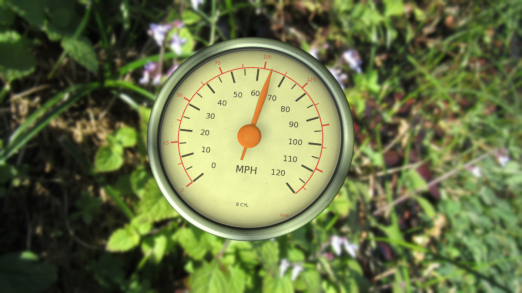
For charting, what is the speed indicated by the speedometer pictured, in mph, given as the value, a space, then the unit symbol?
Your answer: 65 mph
